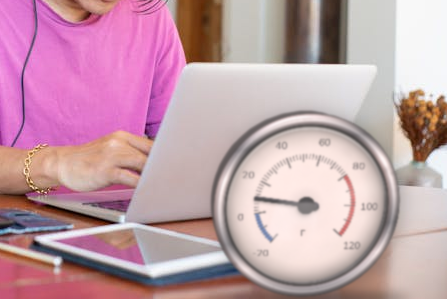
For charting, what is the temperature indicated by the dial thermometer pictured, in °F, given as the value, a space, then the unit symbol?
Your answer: 10 °F
